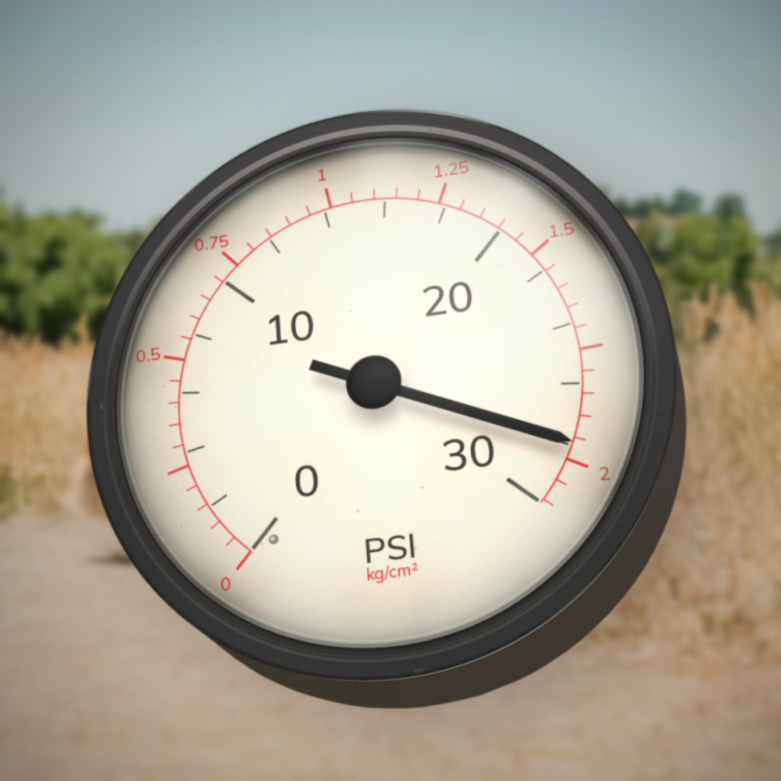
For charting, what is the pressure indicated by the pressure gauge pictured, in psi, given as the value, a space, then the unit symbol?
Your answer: 28 psi
